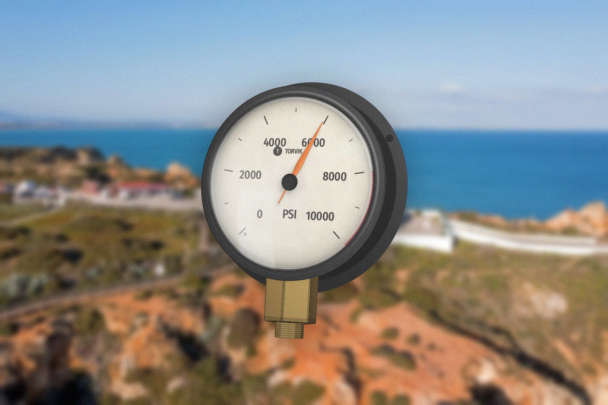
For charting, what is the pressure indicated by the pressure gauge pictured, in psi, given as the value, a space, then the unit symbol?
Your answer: 6000 psi
